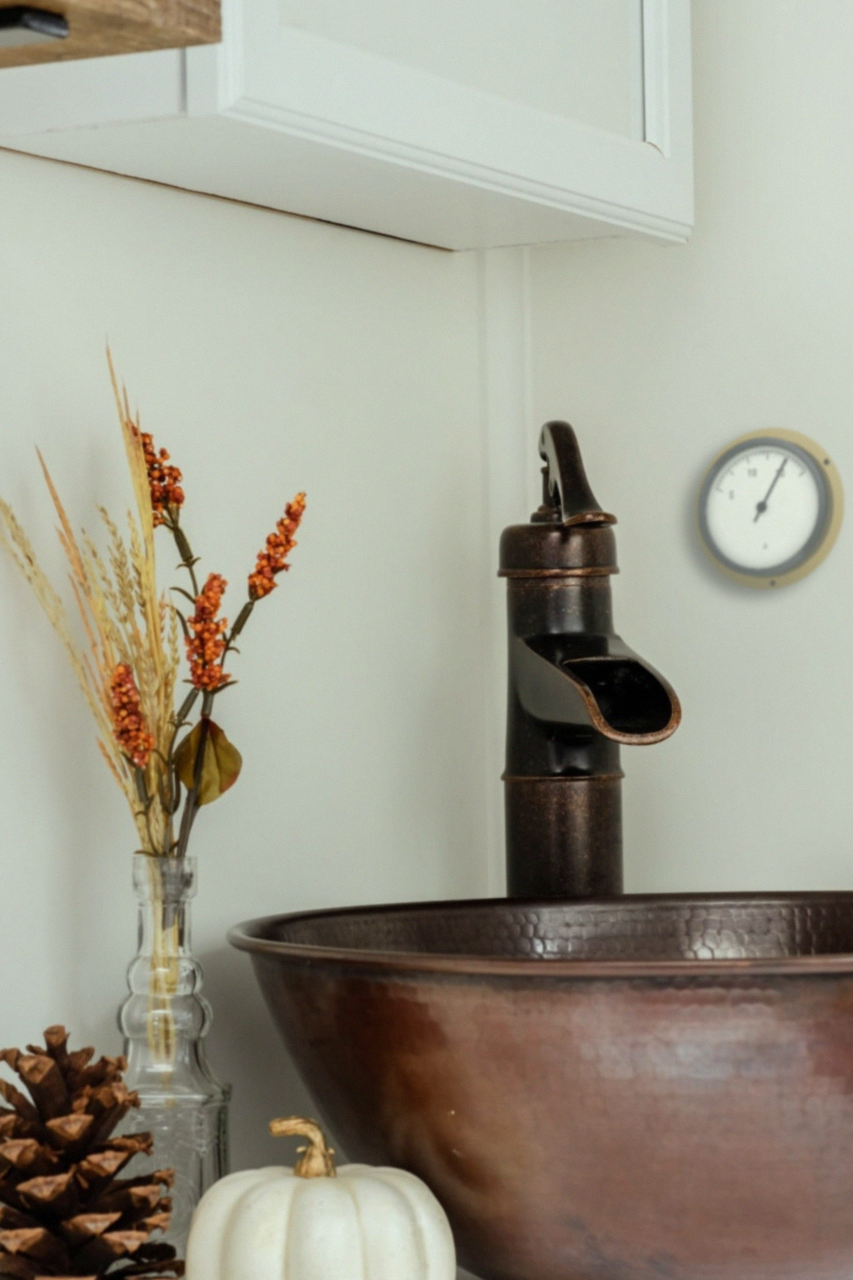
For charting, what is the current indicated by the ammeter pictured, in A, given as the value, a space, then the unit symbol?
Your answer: 20 A
